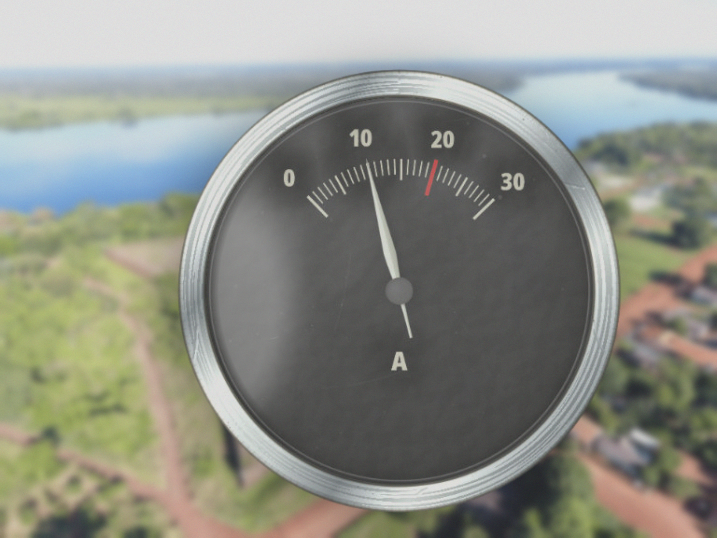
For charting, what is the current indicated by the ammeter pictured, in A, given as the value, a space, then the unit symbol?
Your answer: 10 A
